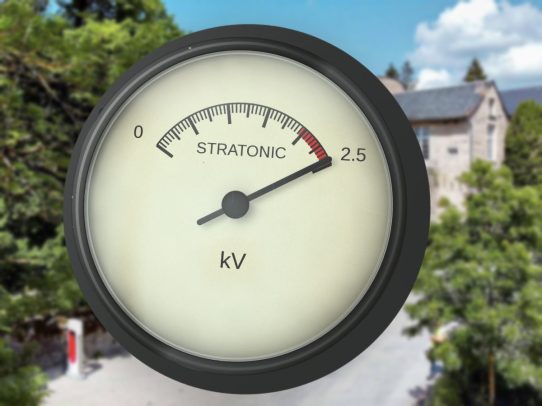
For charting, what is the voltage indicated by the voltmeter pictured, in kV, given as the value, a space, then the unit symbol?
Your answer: 2.45 kV
